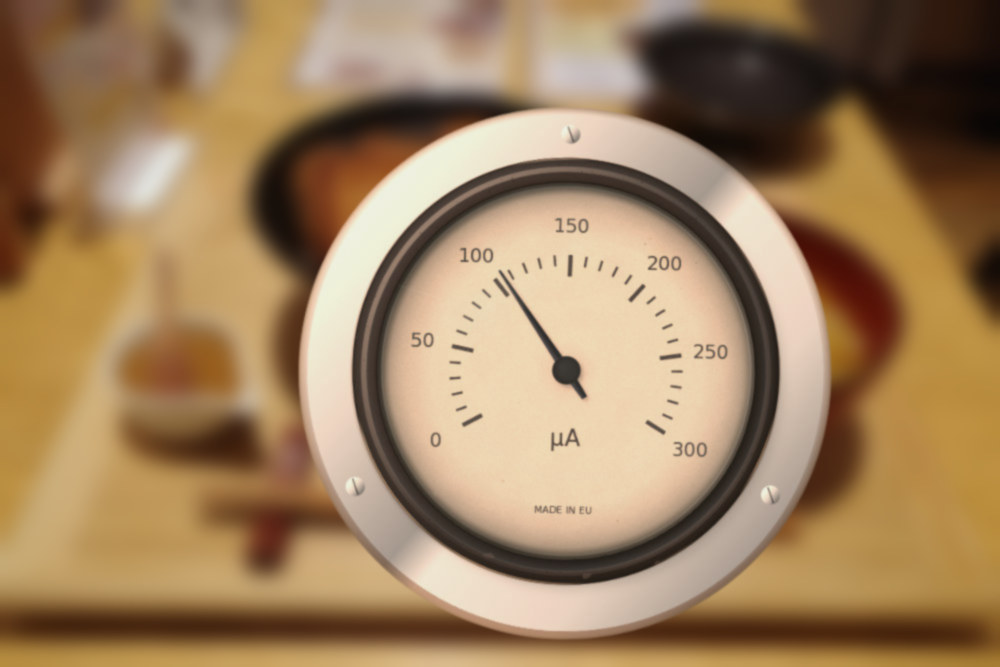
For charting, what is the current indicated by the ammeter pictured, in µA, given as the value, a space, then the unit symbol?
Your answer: 105 µA
